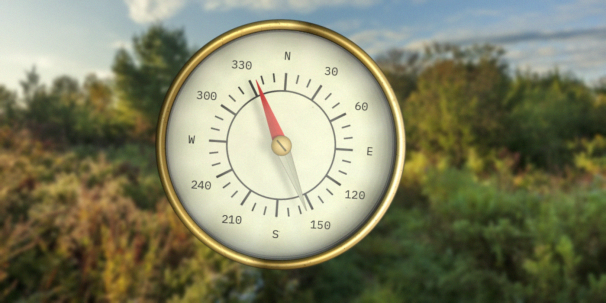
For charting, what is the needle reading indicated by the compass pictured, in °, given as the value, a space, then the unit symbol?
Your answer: 335 °
